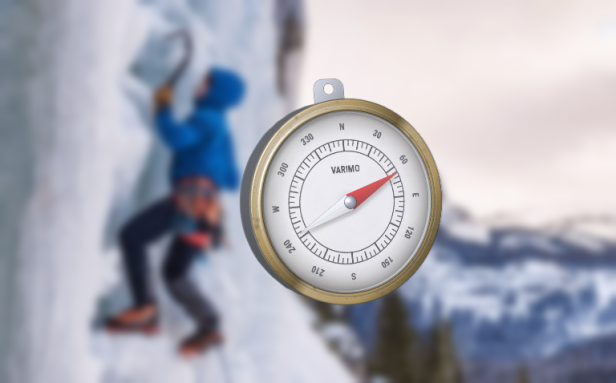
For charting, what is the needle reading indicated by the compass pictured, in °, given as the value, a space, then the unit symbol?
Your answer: 65 °
